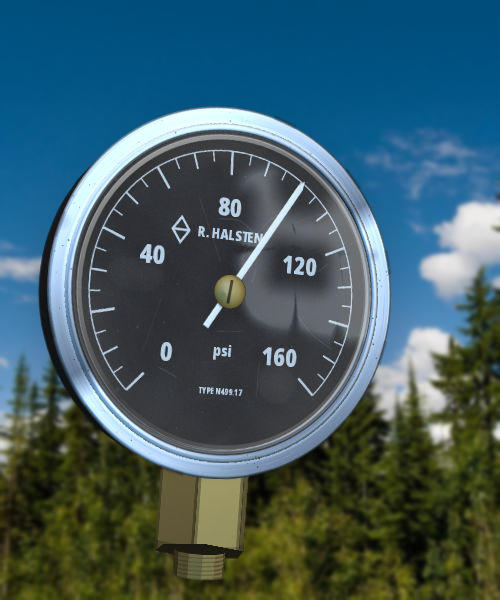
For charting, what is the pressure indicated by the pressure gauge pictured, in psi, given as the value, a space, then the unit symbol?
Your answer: 100 psi
